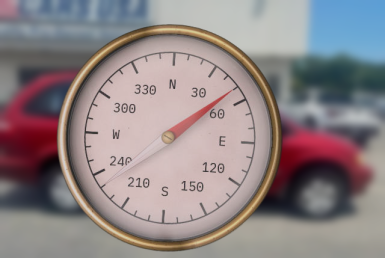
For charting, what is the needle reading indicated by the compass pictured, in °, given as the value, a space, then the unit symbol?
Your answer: 50 °
